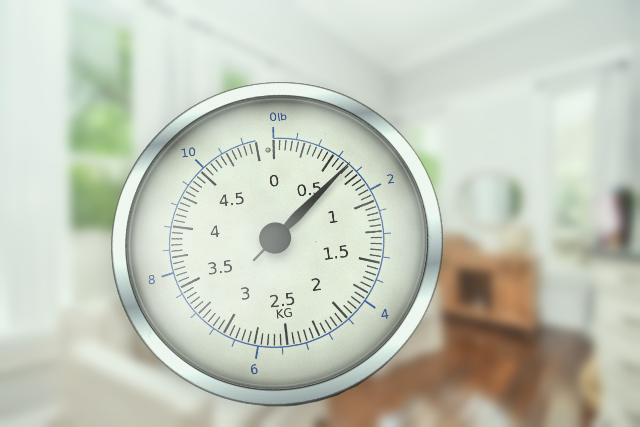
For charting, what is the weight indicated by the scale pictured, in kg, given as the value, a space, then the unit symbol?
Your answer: 0.65 kg
